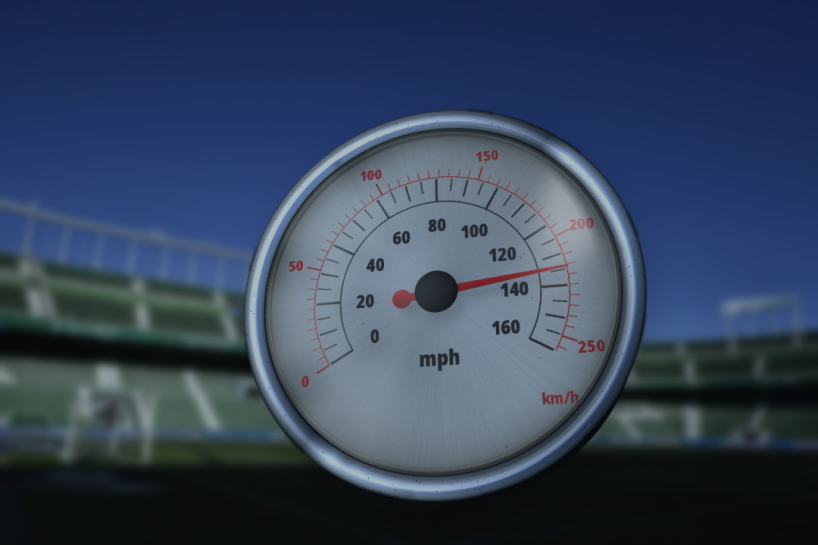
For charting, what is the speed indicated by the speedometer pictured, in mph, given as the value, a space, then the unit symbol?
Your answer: 135 mph
